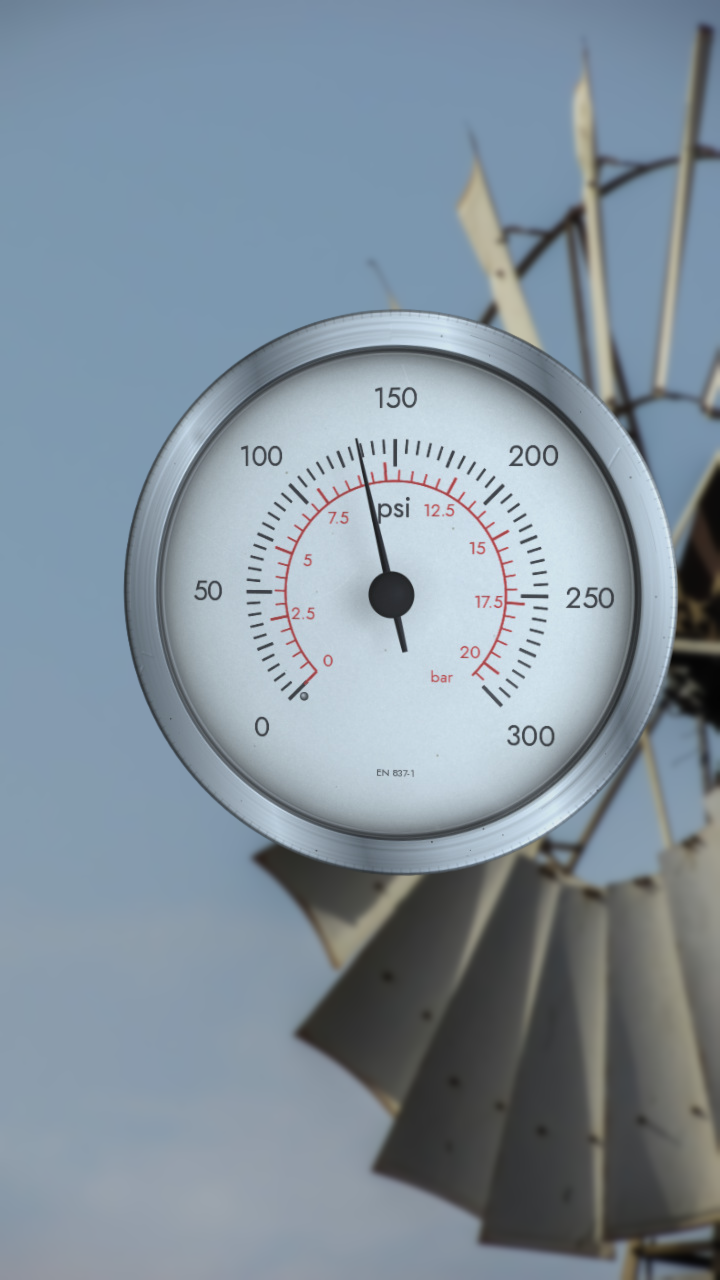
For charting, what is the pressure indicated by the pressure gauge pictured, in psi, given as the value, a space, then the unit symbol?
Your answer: 135 psi
